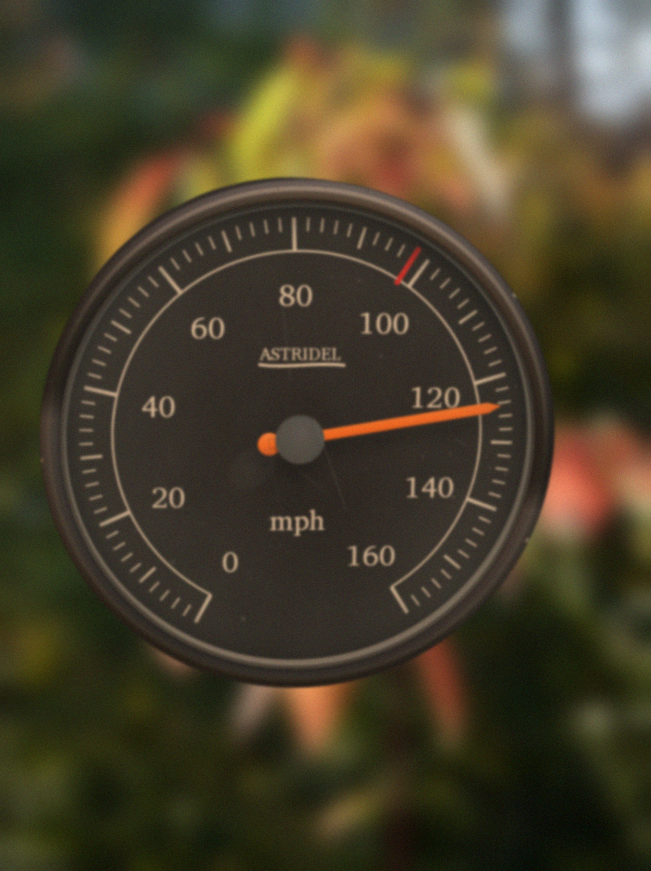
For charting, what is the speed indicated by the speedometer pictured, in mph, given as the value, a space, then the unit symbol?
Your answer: 124 mph
